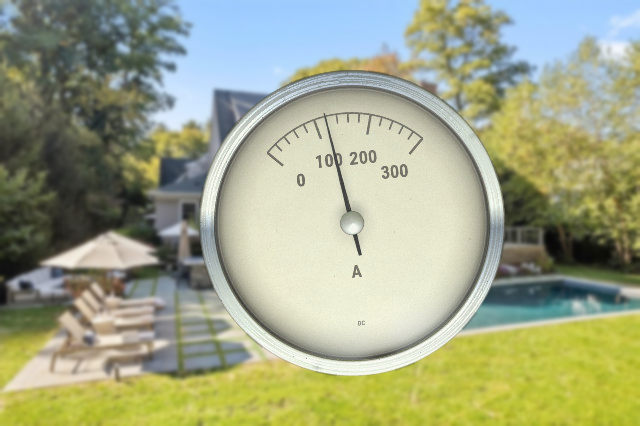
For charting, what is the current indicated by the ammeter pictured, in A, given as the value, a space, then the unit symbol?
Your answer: 120 A
